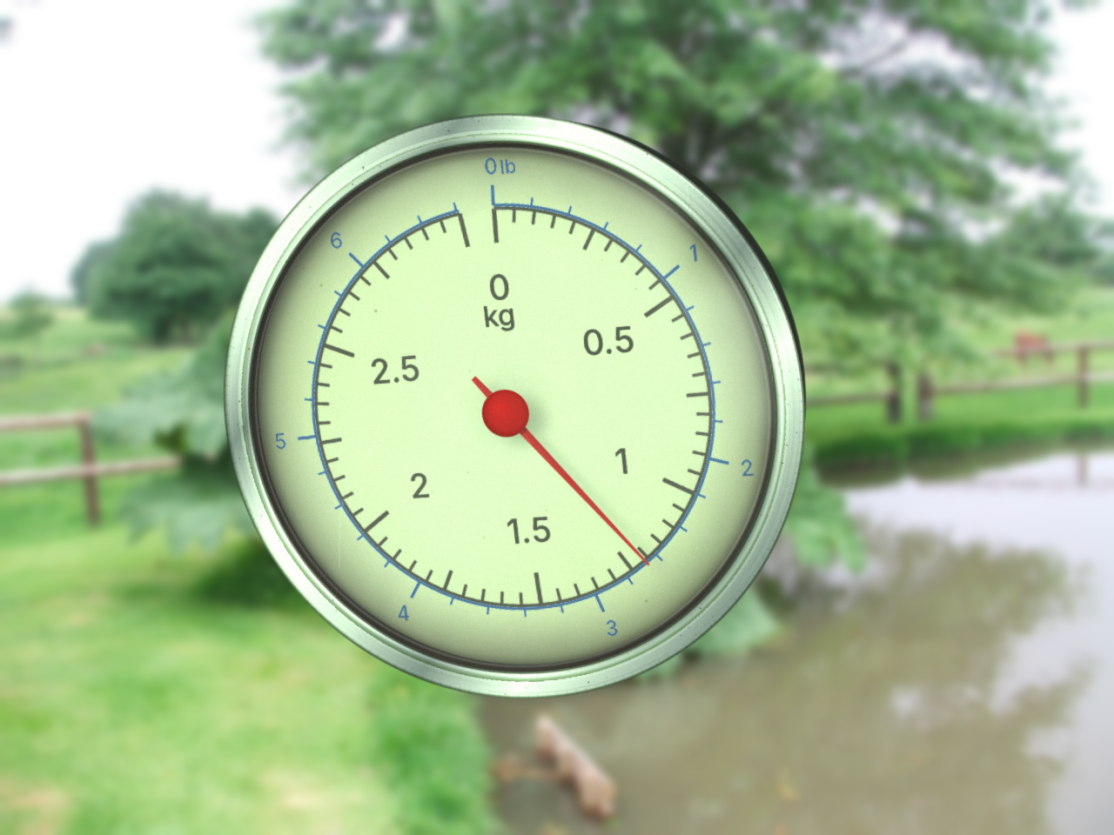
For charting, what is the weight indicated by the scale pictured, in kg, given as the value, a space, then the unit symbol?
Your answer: 1.2 kg
